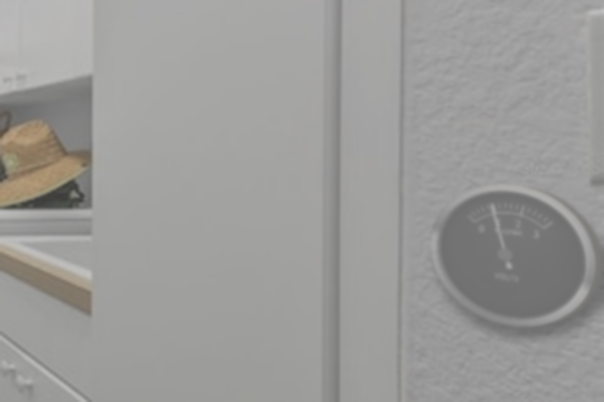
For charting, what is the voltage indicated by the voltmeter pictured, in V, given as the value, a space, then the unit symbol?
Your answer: 1 V
